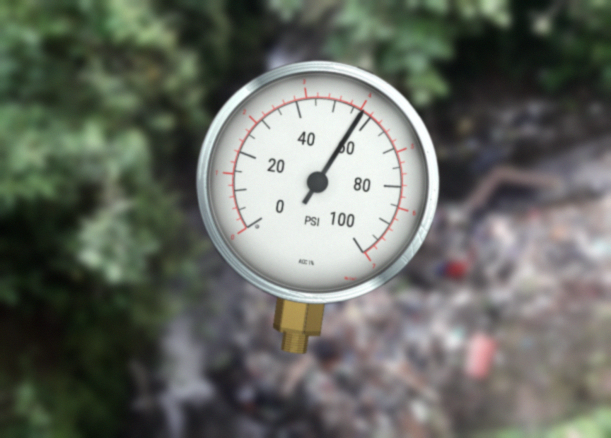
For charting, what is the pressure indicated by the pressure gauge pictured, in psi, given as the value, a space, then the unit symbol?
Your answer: 57.5 psi
